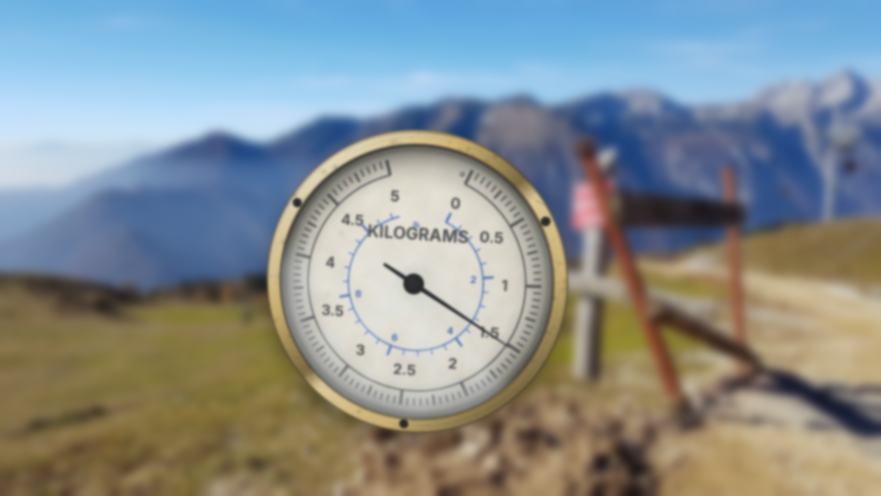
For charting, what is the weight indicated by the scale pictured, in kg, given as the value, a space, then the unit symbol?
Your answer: 1.5 kg
